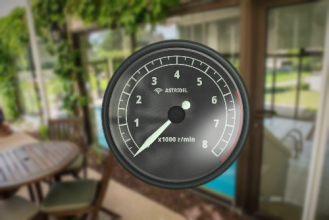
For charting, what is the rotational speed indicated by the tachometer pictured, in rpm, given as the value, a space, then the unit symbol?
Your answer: 0 rpm
